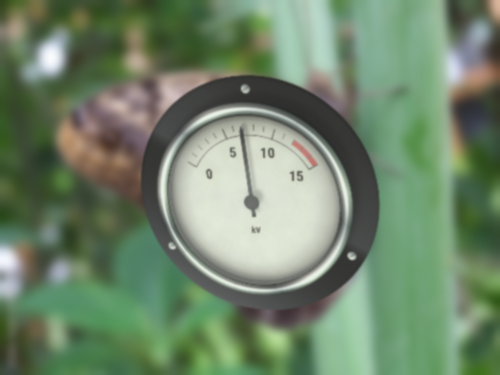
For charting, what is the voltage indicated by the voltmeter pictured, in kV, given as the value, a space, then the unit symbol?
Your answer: 7 kV
